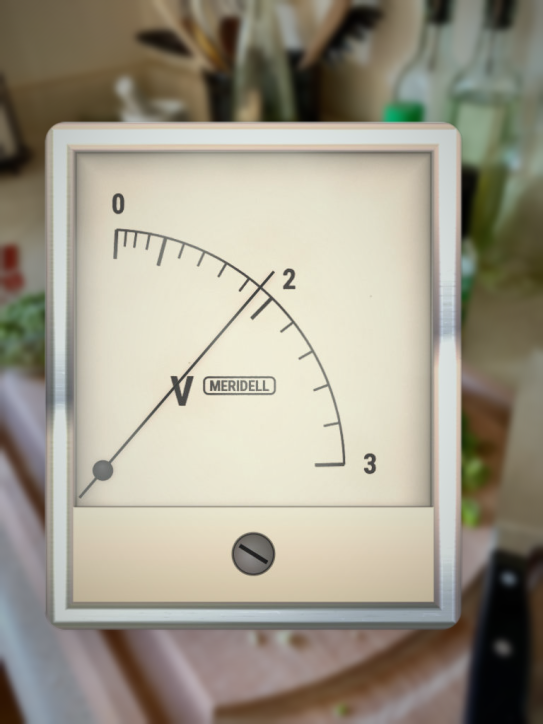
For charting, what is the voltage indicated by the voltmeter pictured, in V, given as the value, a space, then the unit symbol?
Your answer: 1.9 V
